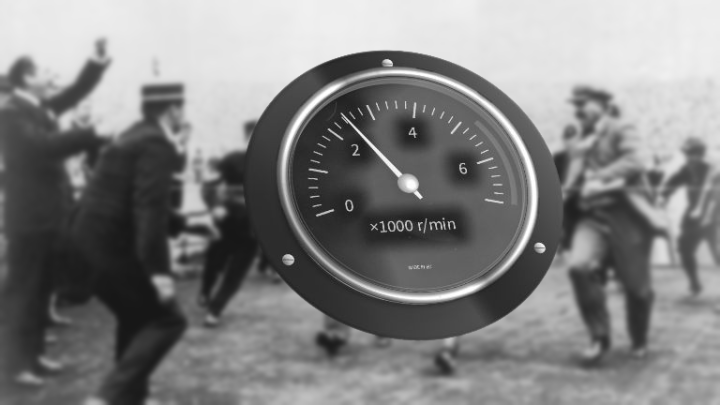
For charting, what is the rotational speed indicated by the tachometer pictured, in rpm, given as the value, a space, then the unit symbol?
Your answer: 2400 rpm
